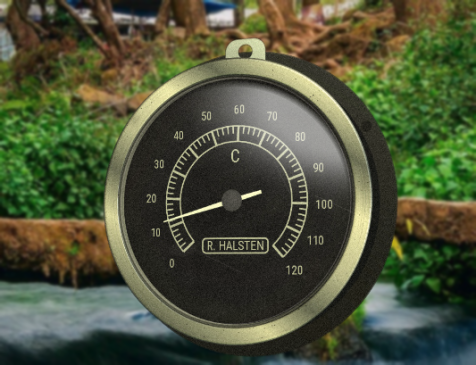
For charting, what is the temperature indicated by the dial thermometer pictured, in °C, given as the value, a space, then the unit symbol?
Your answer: 12 °C
